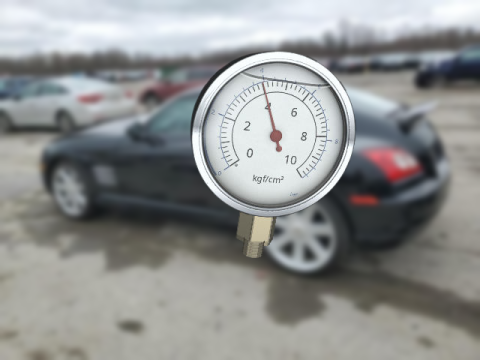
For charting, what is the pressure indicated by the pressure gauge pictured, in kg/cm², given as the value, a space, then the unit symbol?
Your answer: 4 kg/cm²
